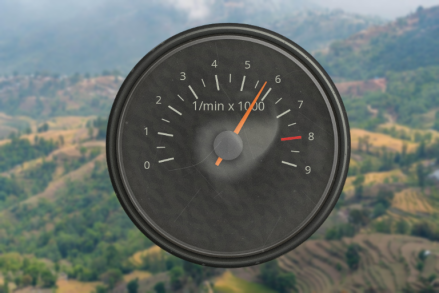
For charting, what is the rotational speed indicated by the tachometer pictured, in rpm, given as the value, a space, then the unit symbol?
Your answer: 5750 rpm
